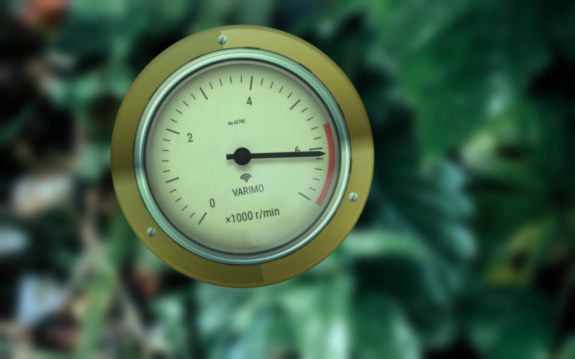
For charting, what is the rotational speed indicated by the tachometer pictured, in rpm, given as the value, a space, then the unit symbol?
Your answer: 6100 rpm
